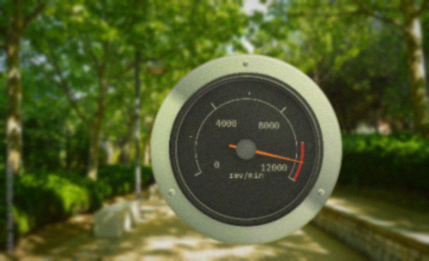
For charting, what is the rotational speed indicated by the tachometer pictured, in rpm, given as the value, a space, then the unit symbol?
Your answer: 11000 rpm
